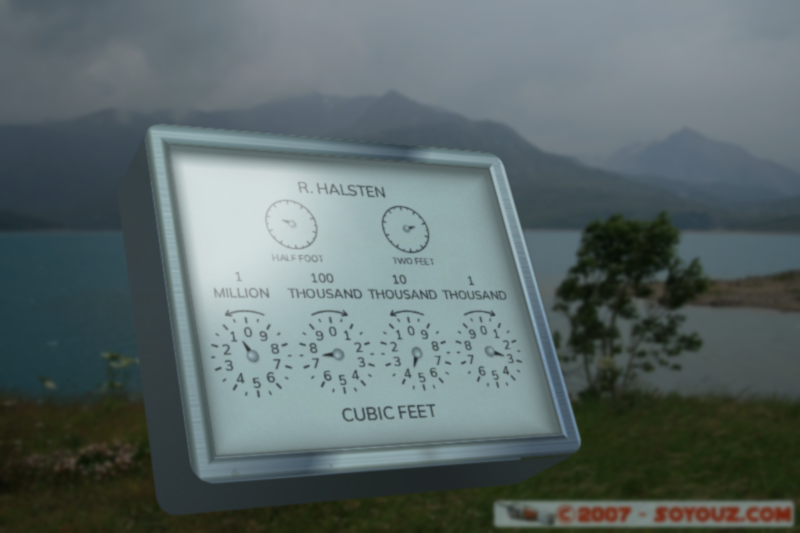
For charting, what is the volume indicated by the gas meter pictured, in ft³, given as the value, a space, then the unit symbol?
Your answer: 74300 ft³
